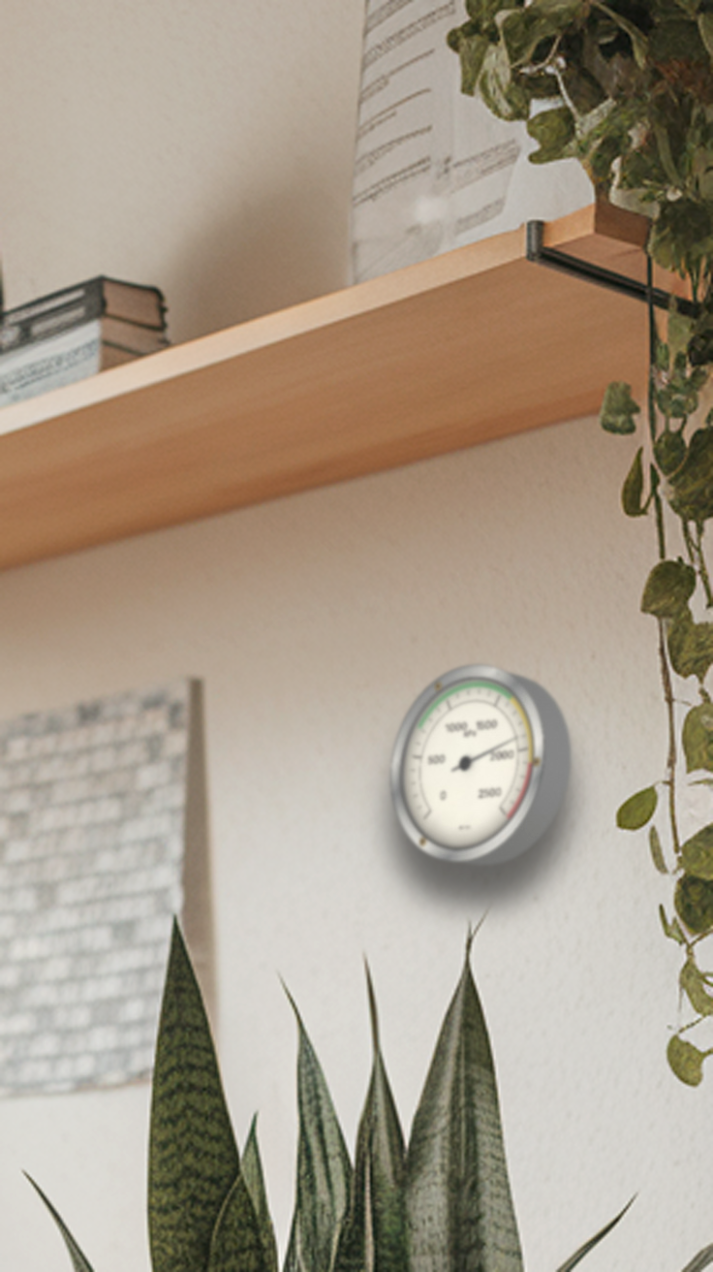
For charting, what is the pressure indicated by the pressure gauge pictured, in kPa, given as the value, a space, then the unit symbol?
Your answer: 1900 kPa
